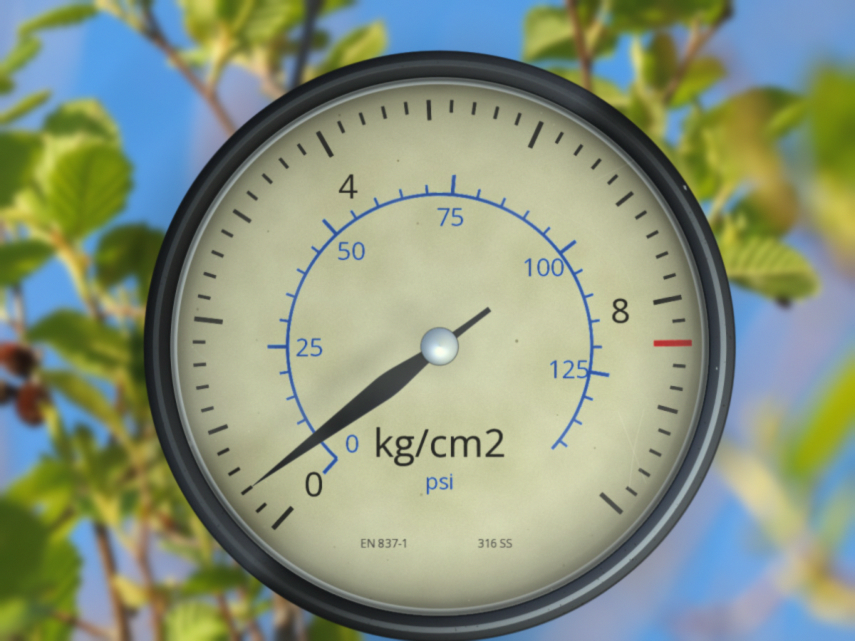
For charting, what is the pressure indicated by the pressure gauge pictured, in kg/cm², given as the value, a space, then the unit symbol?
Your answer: 0.4 kg/cm²
